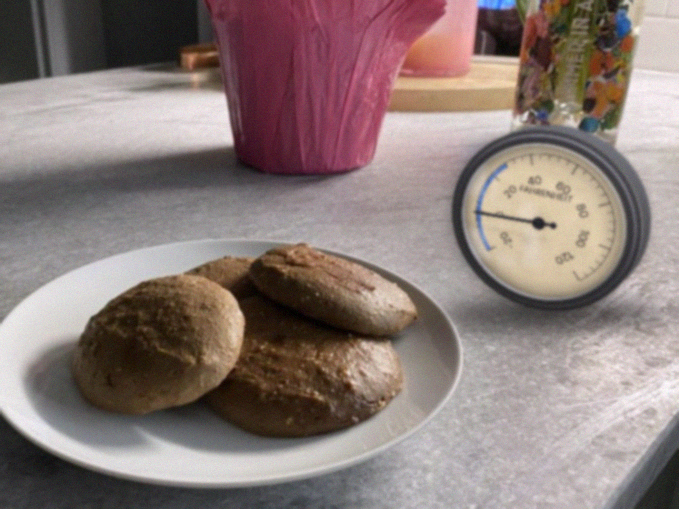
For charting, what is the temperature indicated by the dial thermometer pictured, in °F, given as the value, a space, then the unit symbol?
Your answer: 0 °F
